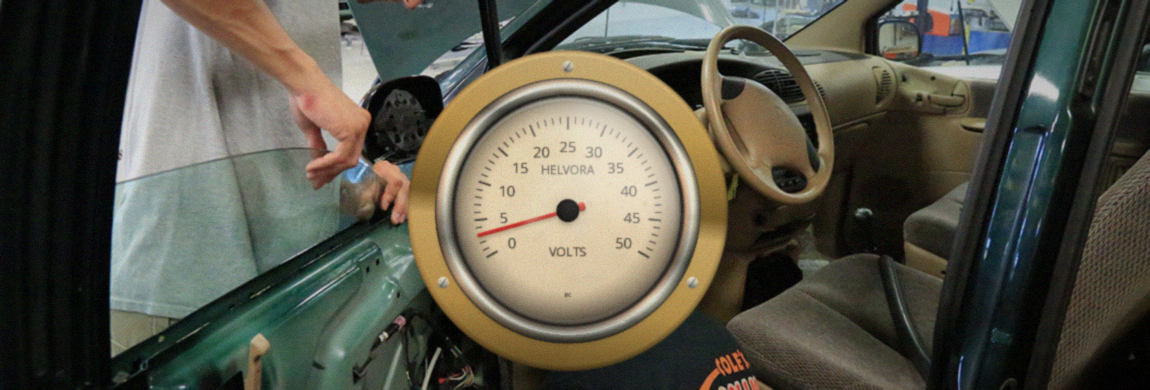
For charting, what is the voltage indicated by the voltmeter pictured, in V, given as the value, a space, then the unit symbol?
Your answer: 3 V
